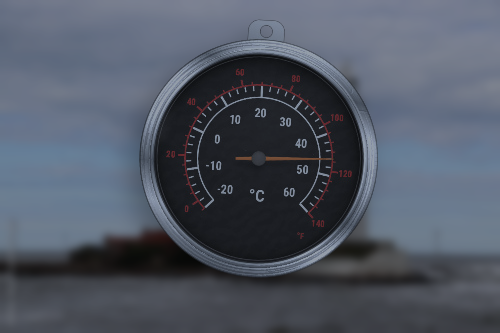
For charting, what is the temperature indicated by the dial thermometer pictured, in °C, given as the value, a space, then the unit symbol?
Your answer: 46 °C
